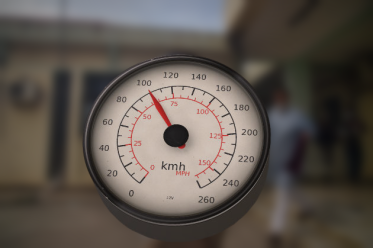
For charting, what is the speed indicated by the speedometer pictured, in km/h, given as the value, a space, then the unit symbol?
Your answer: 100 km/h
